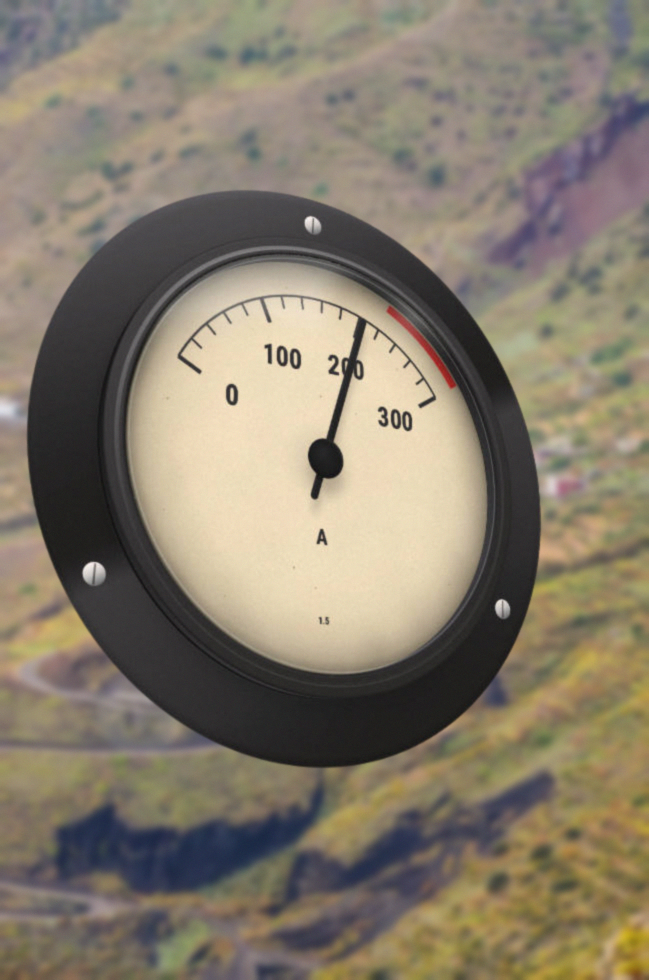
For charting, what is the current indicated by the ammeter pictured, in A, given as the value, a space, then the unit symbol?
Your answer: 200 A
